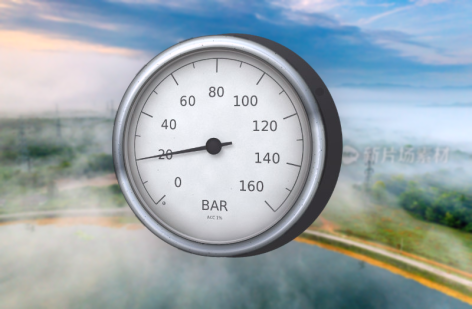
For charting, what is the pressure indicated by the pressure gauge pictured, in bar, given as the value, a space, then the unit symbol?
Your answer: 20 bar
